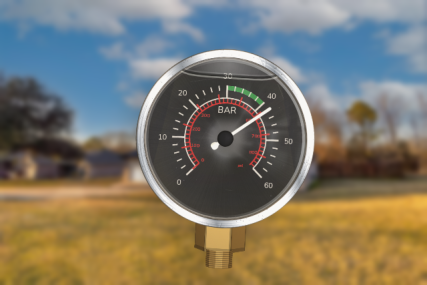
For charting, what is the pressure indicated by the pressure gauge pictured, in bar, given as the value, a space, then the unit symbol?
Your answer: 42 bar
